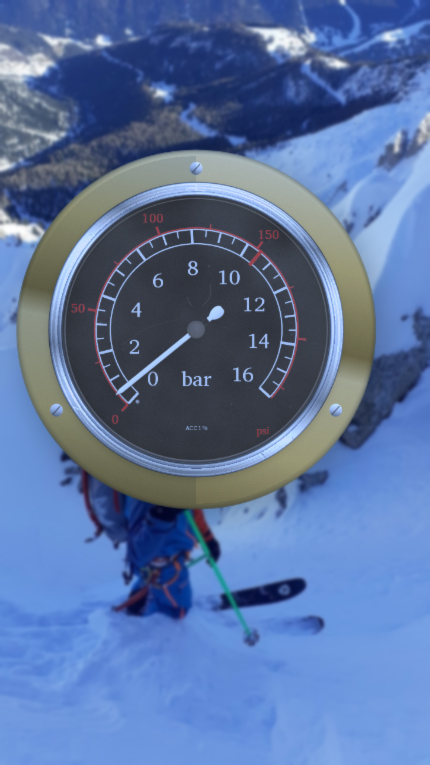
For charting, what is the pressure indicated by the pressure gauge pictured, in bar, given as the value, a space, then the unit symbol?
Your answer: 0.5 bar
